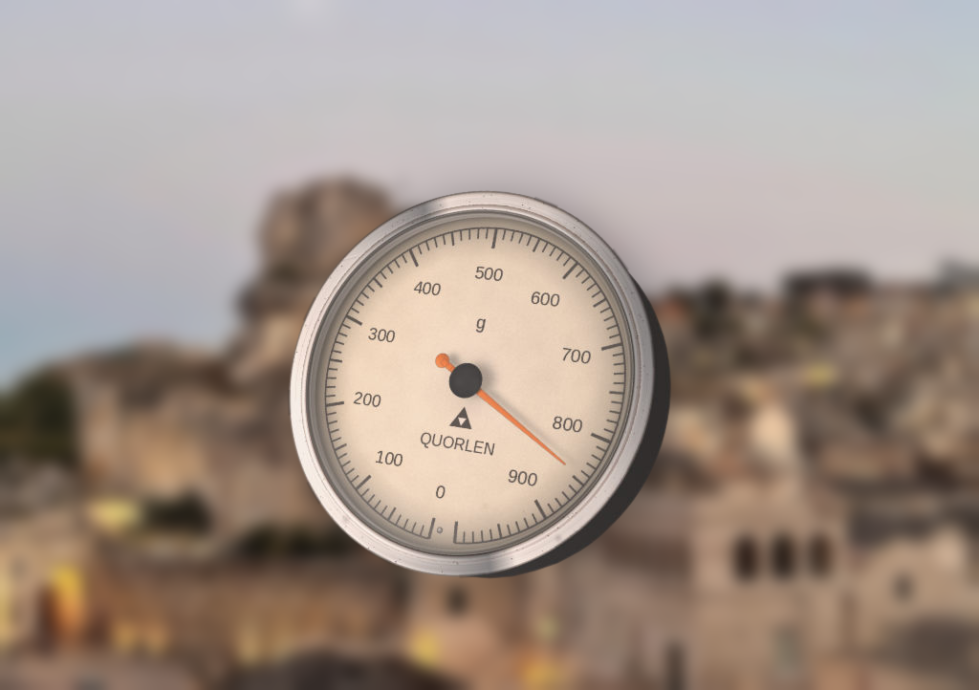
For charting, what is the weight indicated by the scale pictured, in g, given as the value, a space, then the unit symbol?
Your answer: 845 g
